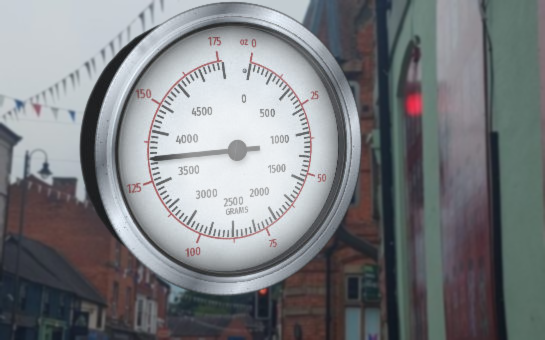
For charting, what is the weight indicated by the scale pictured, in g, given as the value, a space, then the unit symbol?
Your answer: 3750 g
